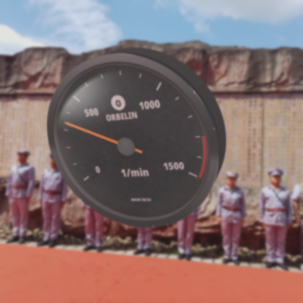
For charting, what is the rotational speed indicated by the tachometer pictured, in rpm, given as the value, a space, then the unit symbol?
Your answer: 350 rpm
